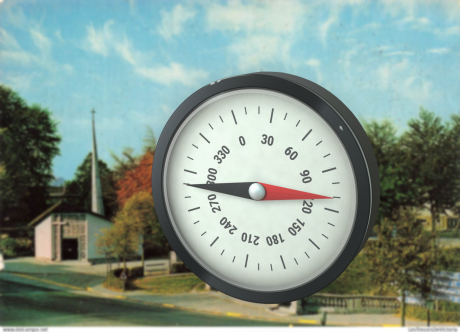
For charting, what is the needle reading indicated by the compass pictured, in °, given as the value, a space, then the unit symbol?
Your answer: 110 °
